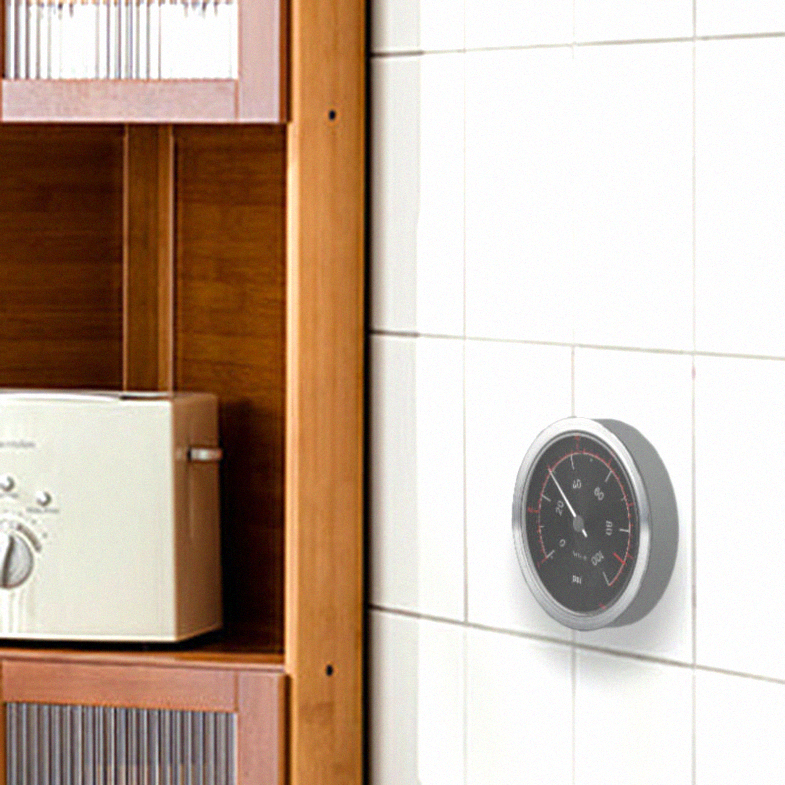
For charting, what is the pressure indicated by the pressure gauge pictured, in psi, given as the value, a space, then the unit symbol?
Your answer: 30 psi
